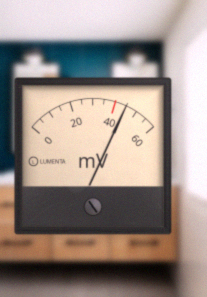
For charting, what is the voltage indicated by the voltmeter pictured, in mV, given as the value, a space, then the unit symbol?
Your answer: 45 mV
